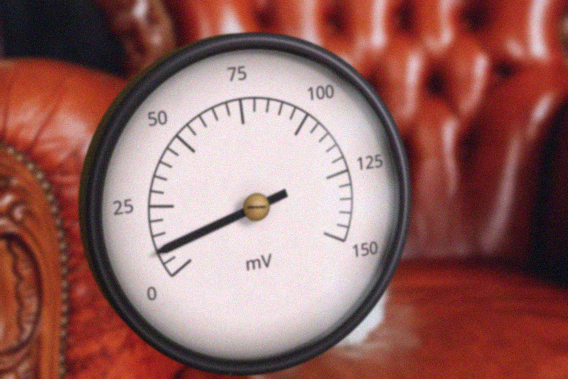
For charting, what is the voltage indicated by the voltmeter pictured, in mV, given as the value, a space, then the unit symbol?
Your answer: 10 mV
